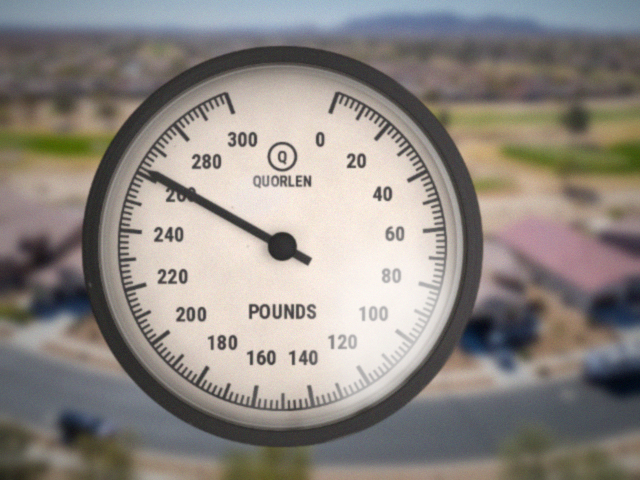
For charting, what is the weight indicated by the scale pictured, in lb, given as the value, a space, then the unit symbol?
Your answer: 262 lb
